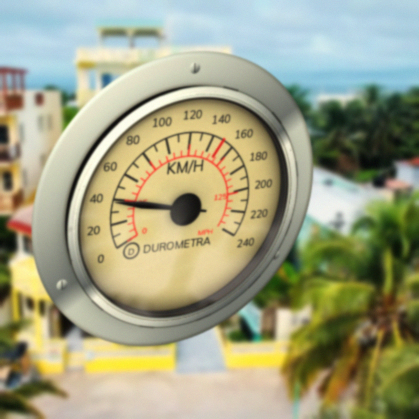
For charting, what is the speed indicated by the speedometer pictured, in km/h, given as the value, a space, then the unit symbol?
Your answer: 40 km/h
